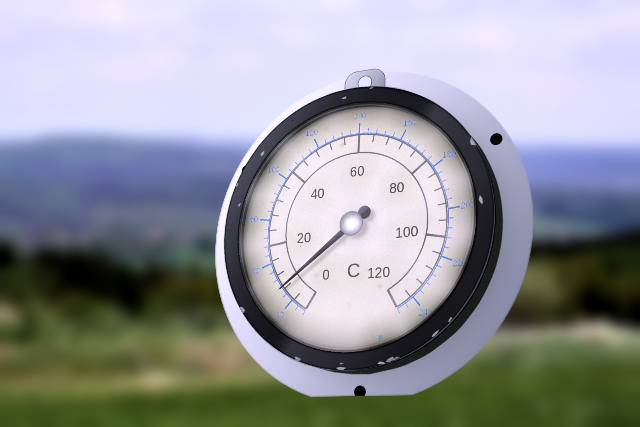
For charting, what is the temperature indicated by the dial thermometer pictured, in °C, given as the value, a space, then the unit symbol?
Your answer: 8 °C
